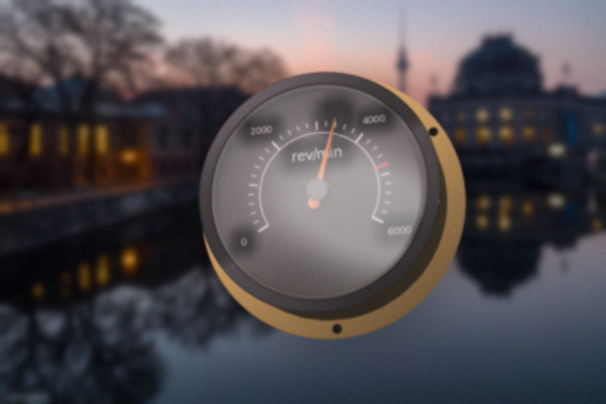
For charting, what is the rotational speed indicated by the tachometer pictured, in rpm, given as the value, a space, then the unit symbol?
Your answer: 3400 rpm
